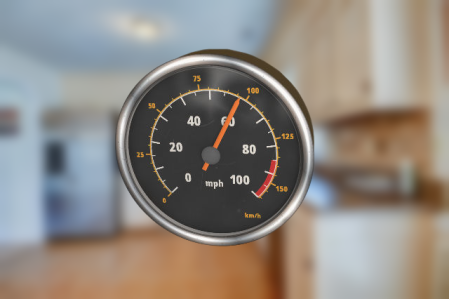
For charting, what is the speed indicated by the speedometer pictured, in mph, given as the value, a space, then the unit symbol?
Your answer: 60 mph
